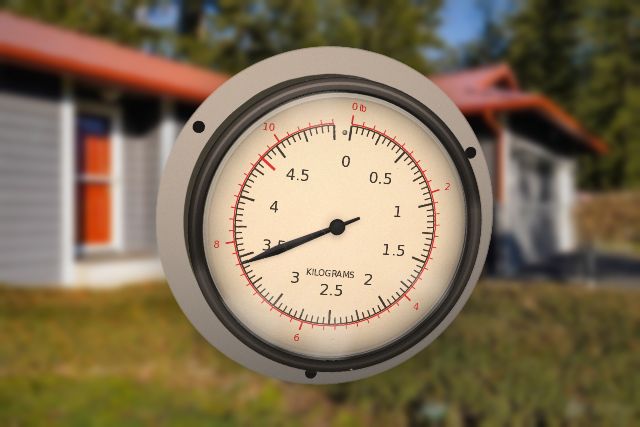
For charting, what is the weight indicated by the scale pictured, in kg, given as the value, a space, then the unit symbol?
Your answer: 3.45 kg
